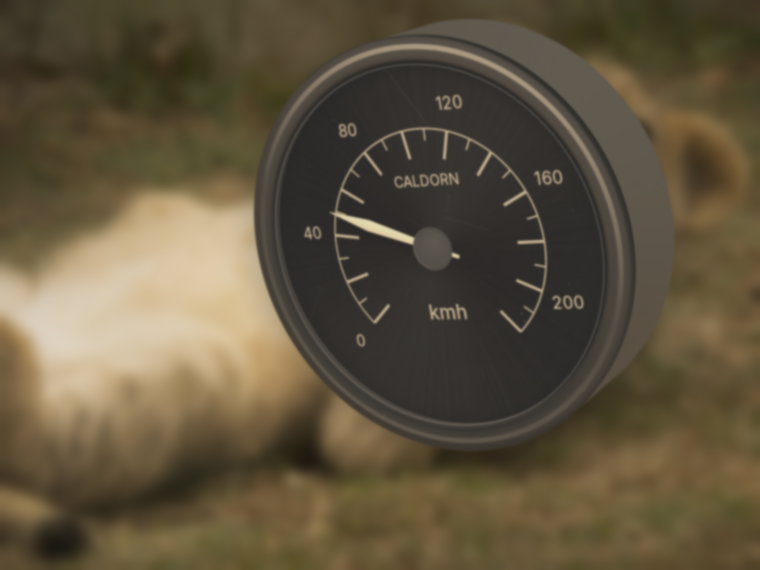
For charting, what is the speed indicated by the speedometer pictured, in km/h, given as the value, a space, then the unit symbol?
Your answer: 50 km/h
